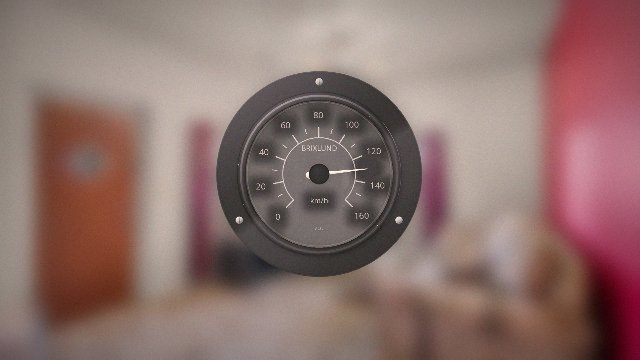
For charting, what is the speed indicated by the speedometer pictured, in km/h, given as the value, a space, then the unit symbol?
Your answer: 130 km/h
